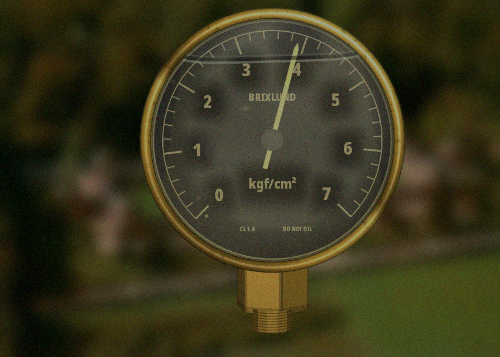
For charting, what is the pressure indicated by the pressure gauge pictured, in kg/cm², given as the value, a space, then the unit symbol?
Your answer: 3.9 kg/cm²
